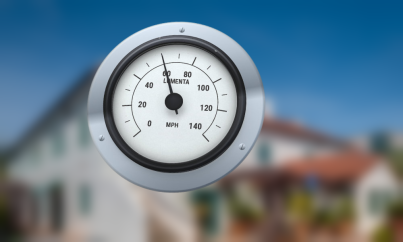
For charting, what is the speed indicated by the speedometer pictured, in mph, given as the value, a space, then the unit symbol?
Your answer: 60 mph
